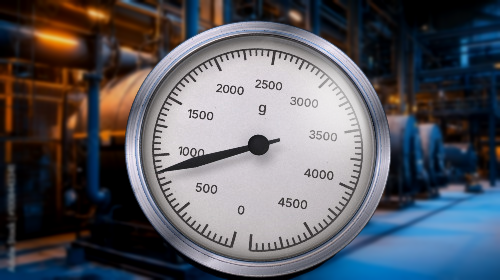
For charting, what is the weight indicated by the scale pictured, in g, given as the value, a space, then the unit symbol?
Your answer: 850 g
